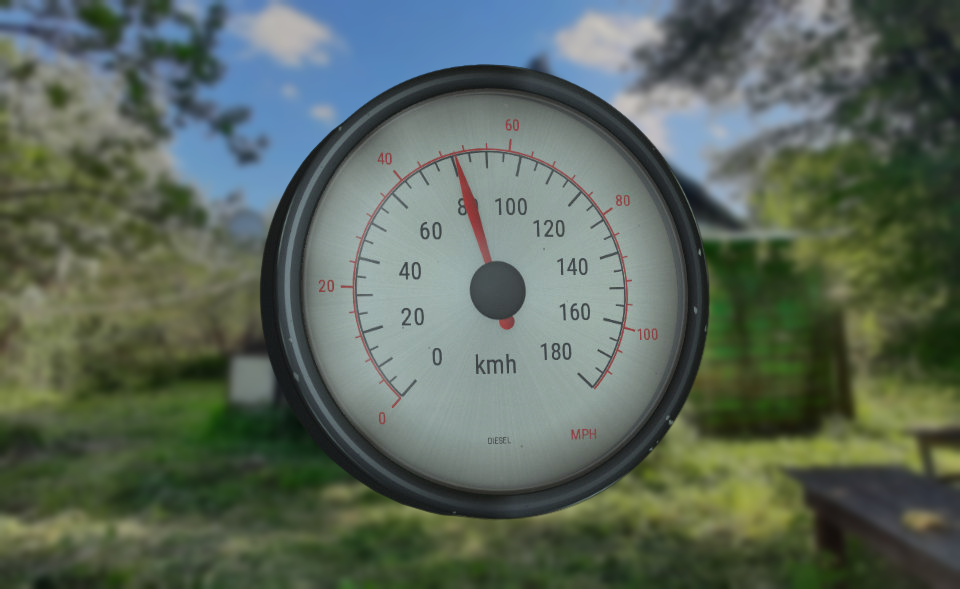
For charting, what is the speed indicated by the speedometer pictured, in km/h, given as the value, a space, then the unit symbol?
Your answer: 80 km/h
